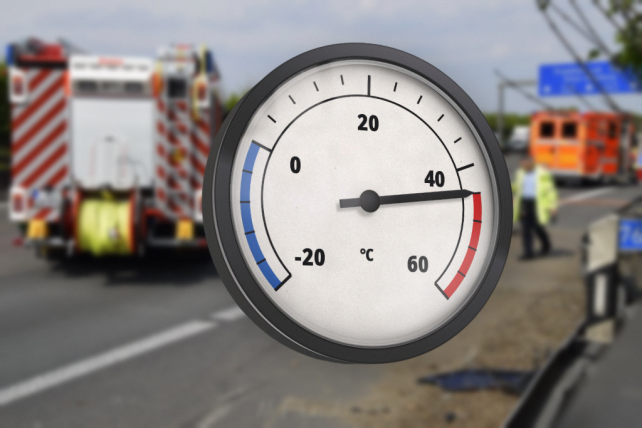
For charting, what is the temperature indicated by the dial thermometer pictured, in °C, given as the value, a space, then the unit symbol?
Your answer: 44 °C
